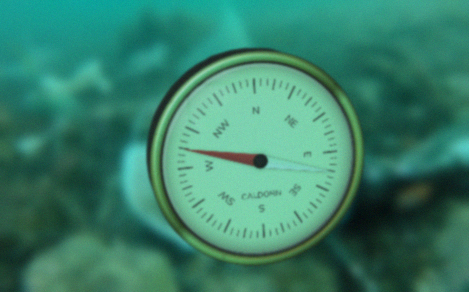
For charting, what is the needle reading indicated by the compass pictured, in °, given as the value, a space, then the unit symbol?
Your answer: 285 °
